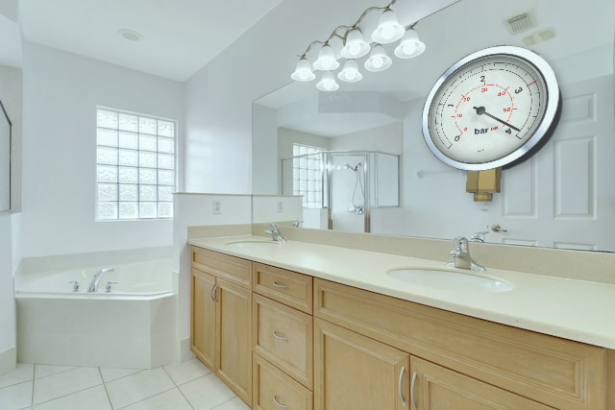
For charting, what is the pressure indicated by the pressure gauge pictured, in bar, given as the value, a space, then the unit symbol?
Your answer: 3.9 bar
